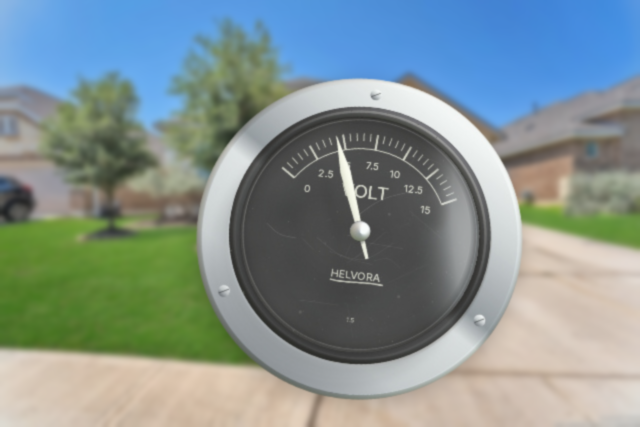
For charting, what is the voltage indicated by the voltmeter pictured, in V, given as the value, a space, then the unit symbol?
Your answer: 4.5 V
